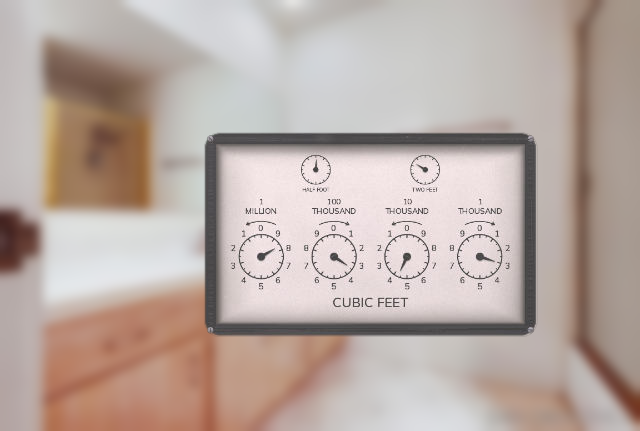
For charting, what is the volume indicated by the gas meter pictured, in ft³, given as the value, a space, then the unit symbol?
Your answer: 834300 ft³
